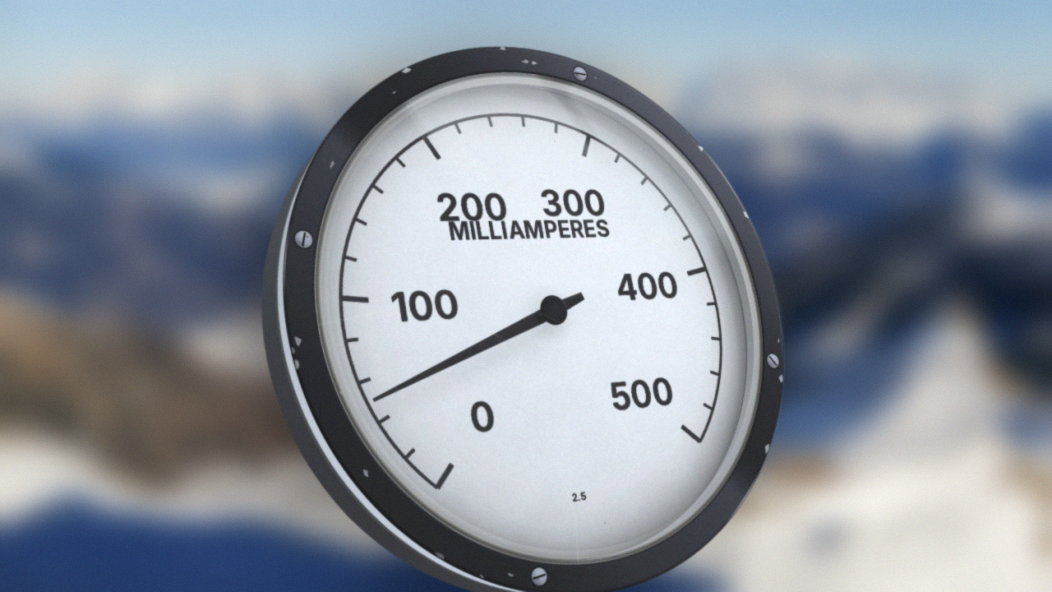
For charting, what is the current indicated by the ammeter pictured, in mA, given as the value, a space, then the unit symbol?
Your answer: 50 mA
